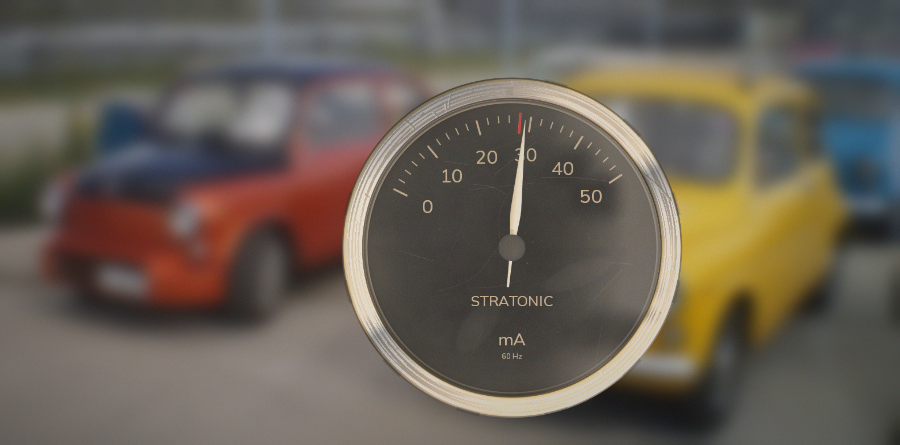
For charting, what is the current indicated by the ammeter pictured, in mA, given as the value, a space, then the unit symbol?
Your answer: 29 mA
